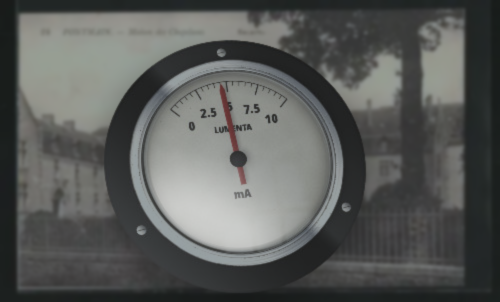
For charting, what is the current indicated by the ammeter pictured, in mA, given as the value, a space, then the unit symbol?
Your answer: 4.5 mA
